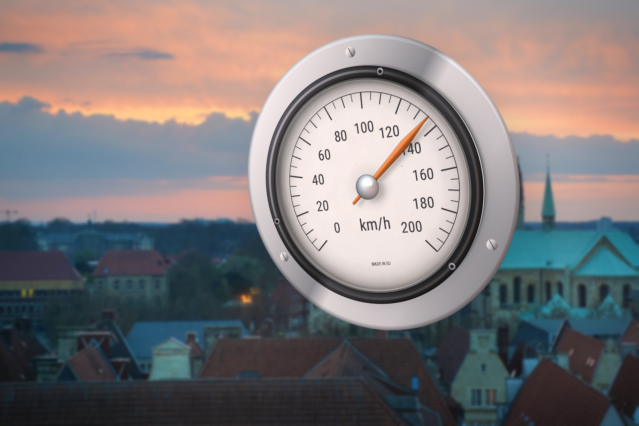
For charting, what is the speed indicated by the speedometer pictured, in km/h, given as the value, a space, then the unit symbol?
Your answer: 135 km/h
